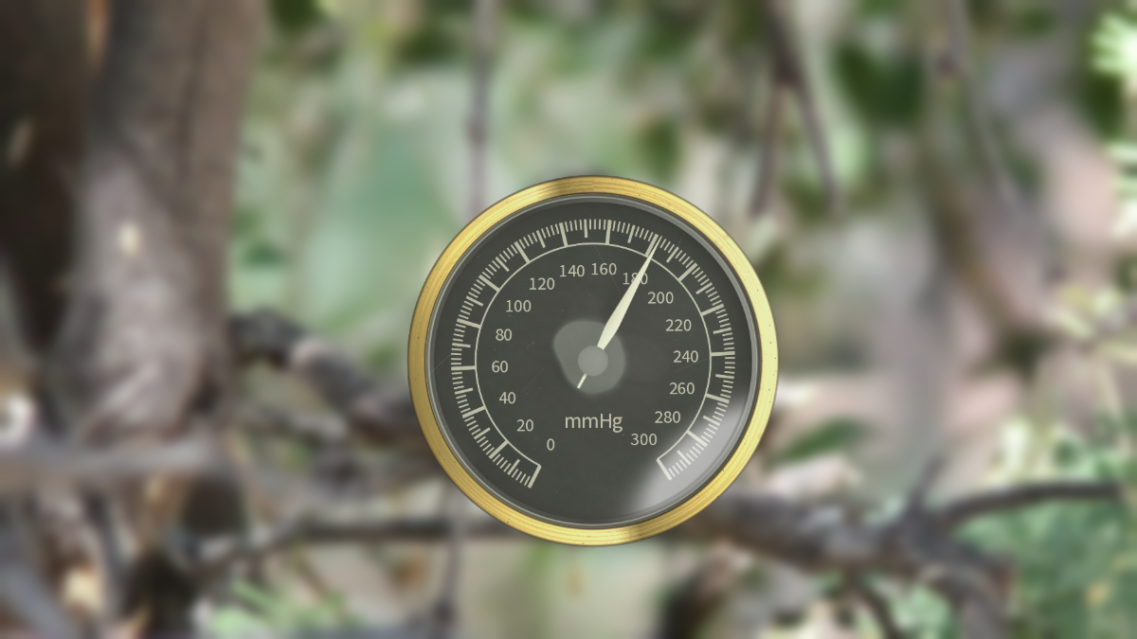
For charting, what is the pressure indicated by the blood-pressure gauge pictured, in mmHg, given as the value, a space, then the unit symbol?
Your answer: 182 mmHg
